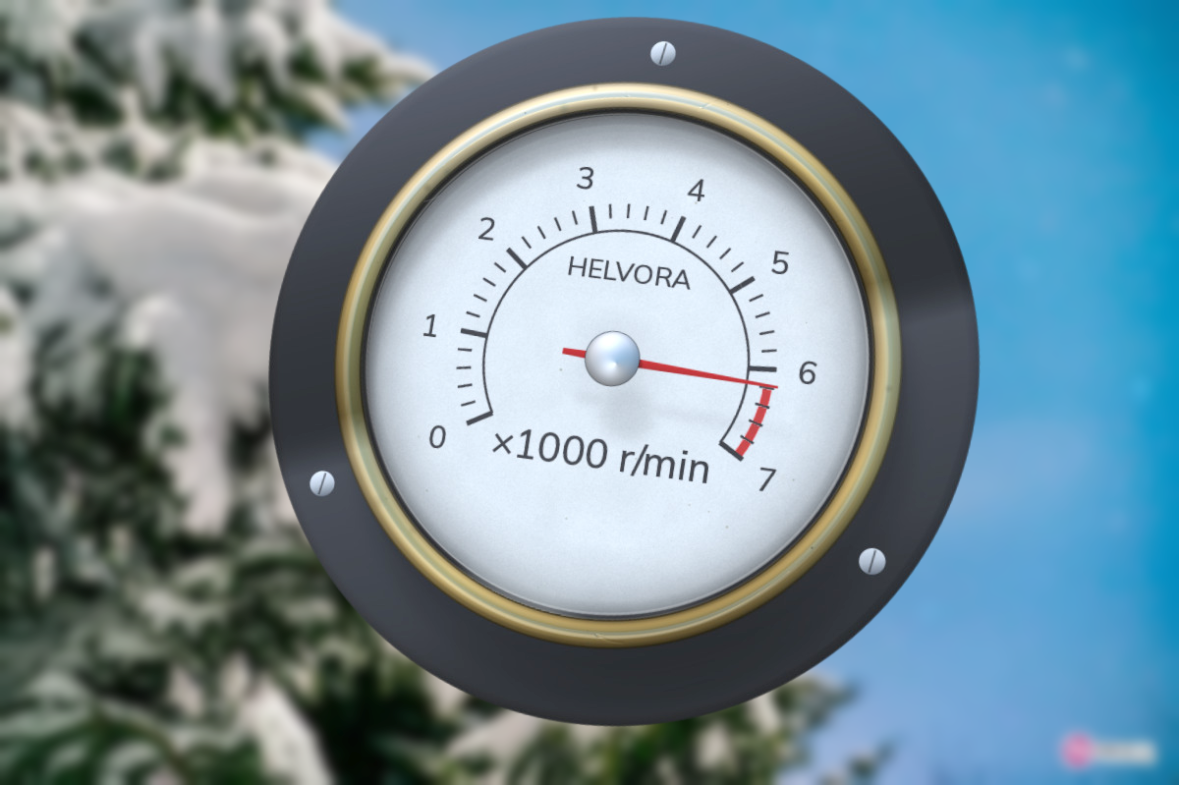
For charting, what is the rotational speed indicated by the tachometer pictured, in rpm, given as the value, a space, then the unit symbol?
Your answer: 6200 rpm
